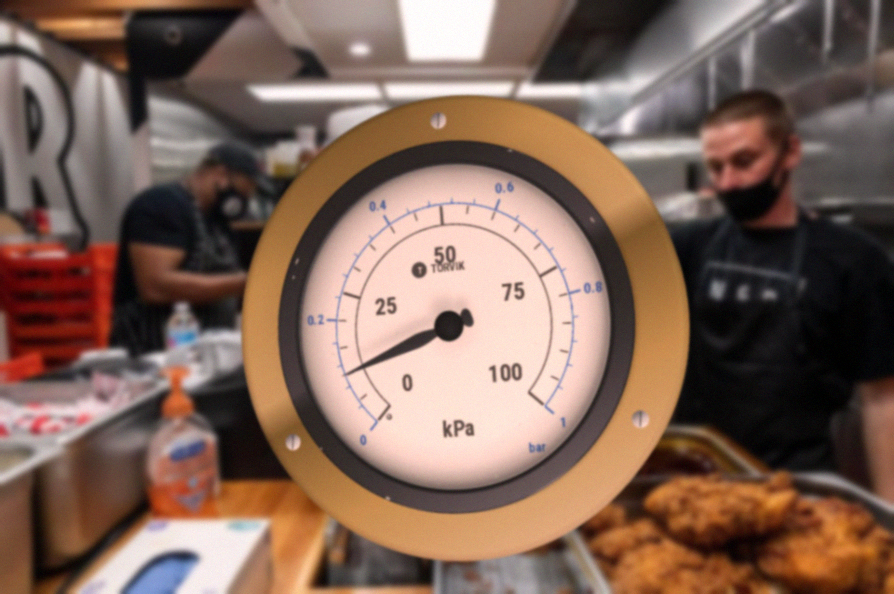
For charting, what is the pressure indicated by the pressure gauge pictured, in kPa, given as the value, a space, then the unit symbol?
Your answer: 10 kPa
